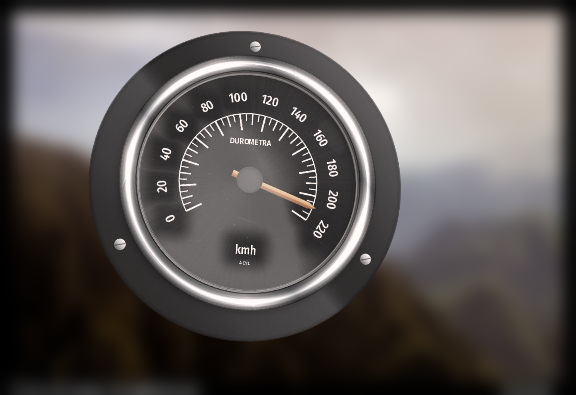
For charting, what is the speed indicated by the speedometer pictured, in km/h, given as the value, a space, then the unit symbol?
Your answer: 210 km/h
